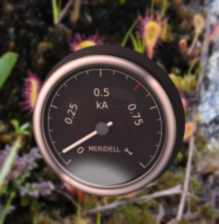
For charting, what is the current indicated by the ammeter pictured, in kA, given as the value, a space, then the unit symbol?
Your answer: 0.05 kA
